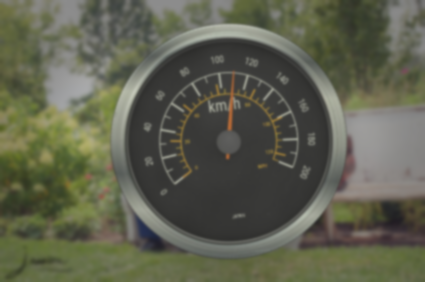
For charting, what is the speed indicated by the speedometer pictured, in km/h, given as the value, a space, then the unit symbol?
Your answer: 110 km/h
